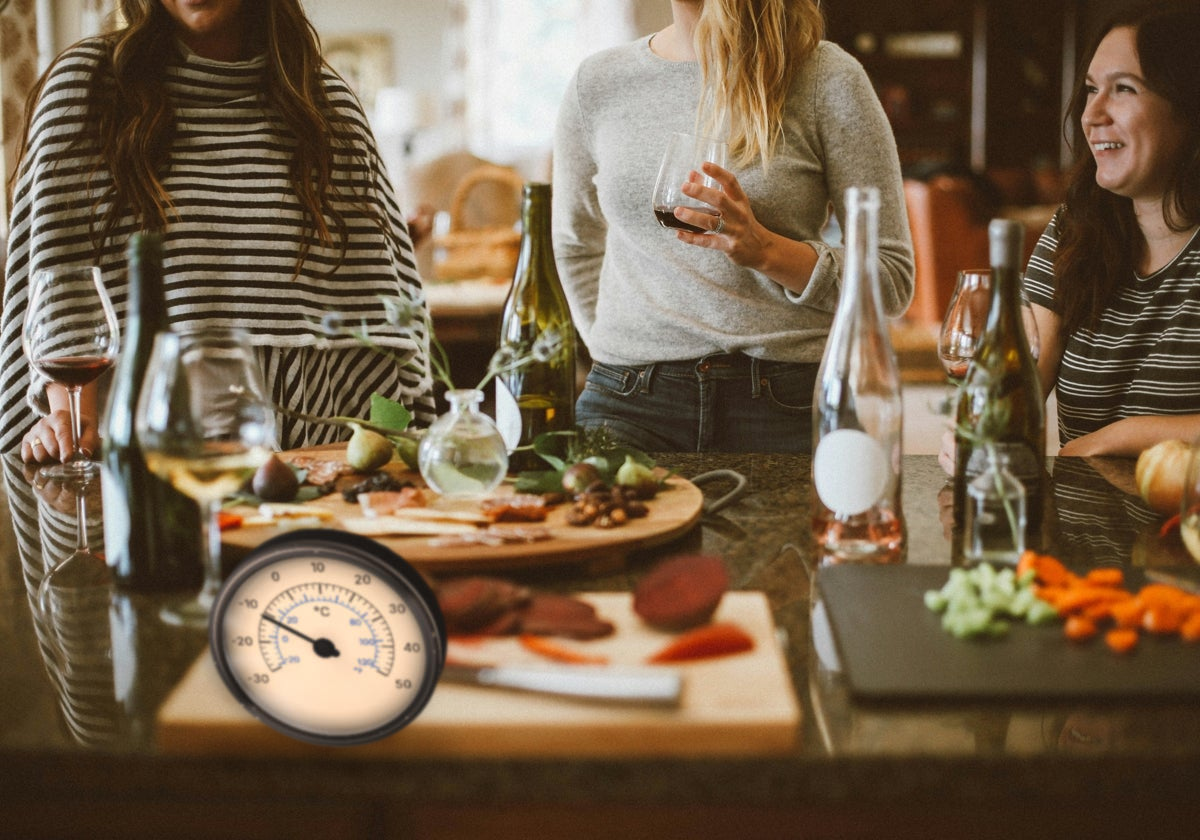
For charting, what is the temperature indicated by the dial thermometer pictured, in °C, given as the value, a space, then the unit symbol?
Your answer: -10 °C
